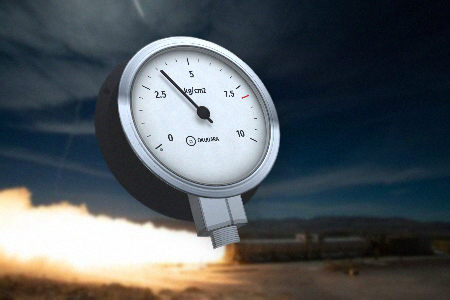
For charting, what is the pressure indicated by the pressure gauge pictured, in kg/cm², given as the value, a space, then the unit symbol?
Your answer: 3.5 kg/cm²
